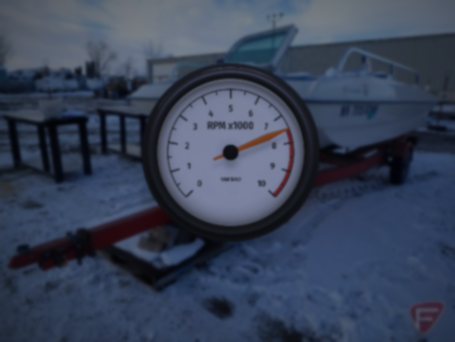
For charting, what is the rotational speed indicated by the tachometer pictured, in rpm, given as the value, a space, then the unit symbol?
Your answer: 7500 rpm
